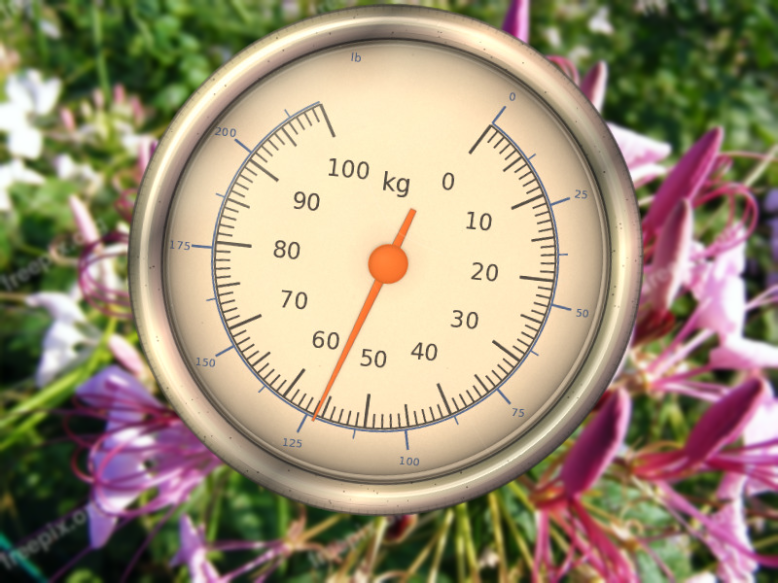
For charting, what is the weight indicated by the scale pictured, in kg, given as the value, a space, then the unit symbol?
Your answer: 56 kg
